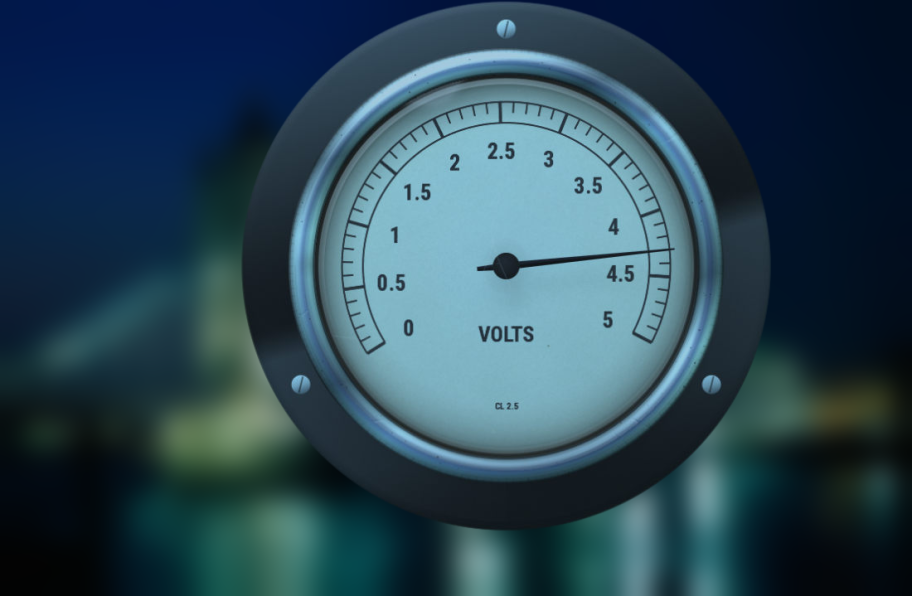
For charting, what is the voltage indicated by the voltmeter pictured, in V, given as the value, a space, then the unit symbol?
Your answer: 4.3 V
